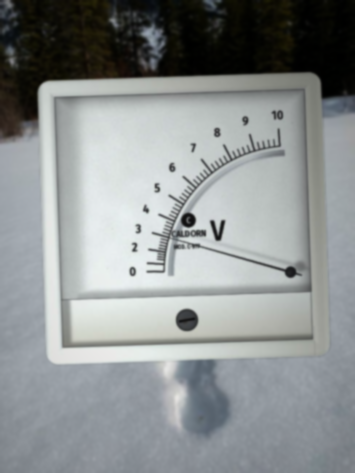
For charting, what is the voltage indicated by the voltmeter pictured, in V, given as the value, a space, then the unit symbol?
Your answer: 3 V
